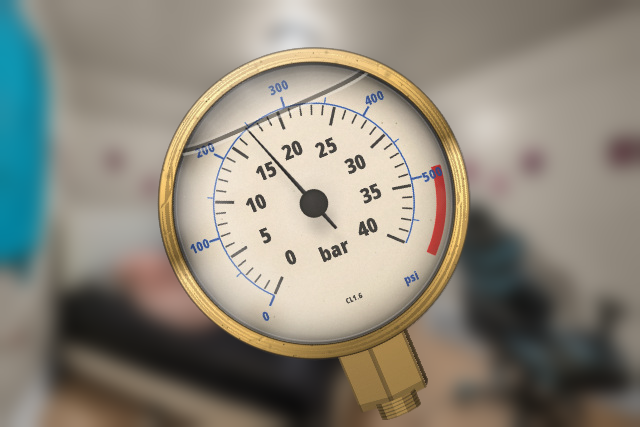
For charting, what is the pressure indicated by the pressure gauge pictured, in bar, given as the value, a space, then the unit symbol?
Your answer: 17 bar
